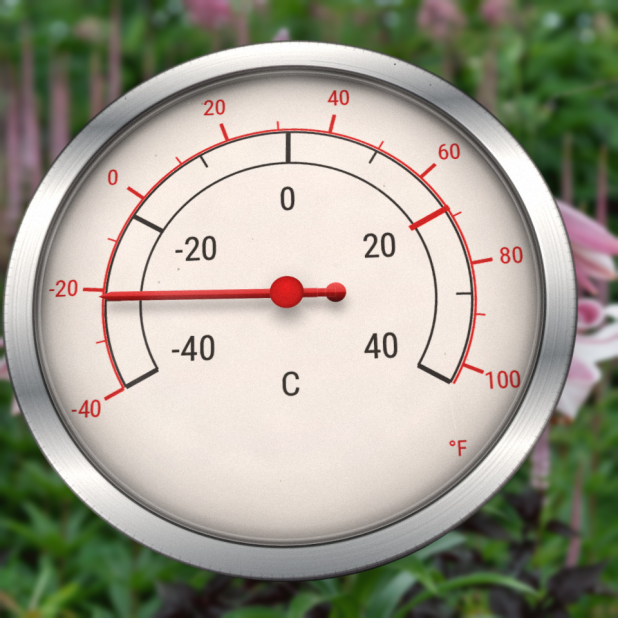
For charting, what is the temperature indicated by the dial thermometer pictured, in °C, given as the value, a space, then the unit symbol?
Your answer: -30 °C
